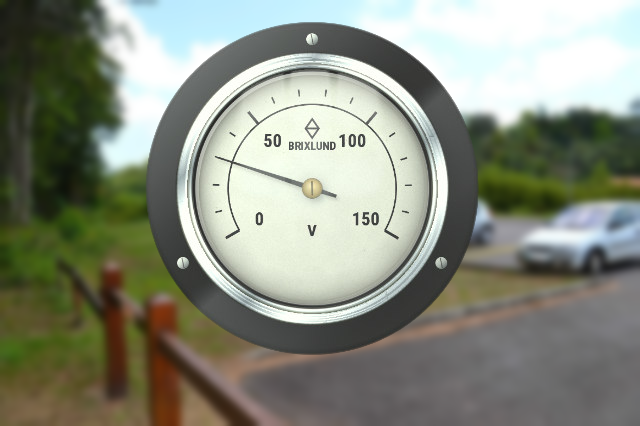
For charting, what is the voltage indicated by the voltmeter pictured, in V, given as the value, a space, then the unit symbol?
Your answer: 30 V
